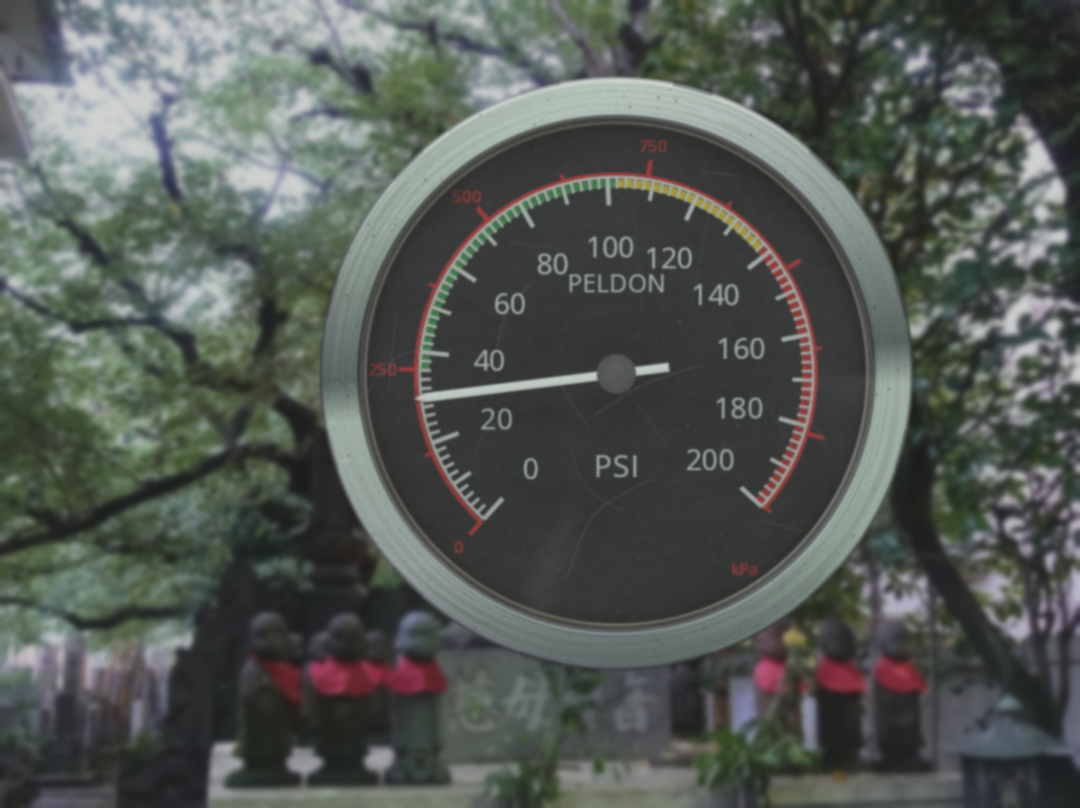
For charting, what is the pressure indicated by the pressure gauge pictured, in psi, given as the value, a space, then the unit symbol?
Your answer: 30 psi
